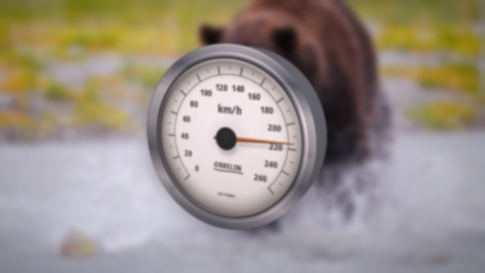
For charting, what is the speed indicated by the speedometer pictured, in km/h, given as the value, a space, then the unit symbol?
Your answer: 215 km/h
